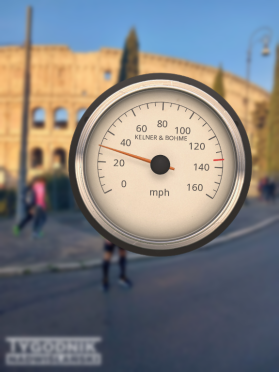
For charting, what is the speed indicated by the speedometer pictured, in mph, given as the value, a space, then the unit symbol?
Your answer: 30 mph
